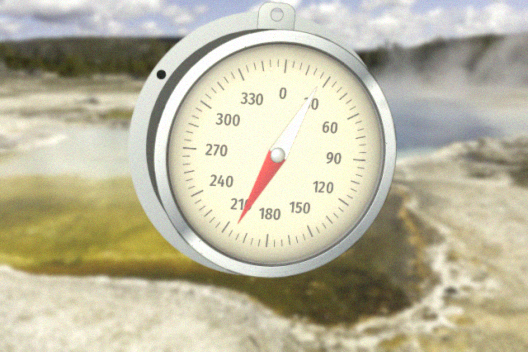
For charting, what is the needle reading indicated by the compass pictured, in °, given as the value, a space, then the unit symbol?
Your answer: 205 °
